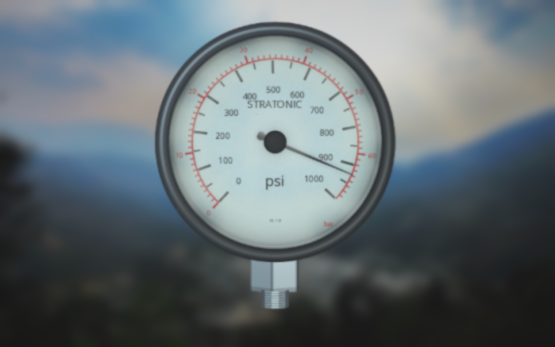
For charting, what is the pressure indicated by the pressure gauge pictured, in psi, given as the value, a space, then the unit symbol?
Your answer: 925 psi
